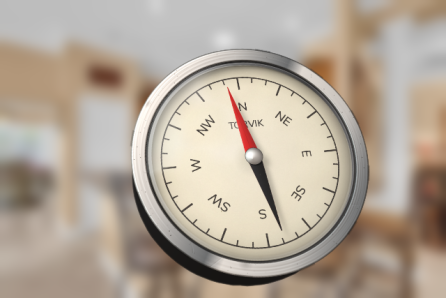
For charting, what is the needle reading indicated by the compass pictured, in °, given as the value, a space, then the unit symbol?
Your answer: 350 °
